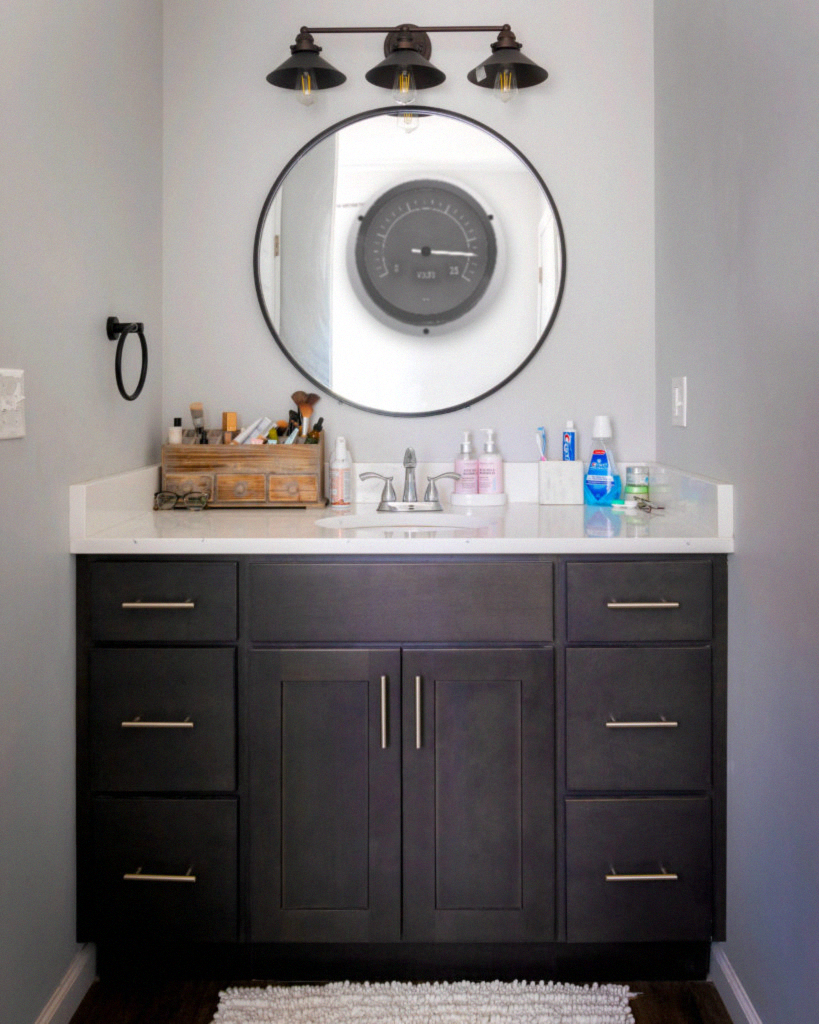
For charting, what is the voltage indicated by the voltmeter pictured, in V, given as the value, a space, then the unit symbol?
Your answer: 22 V
